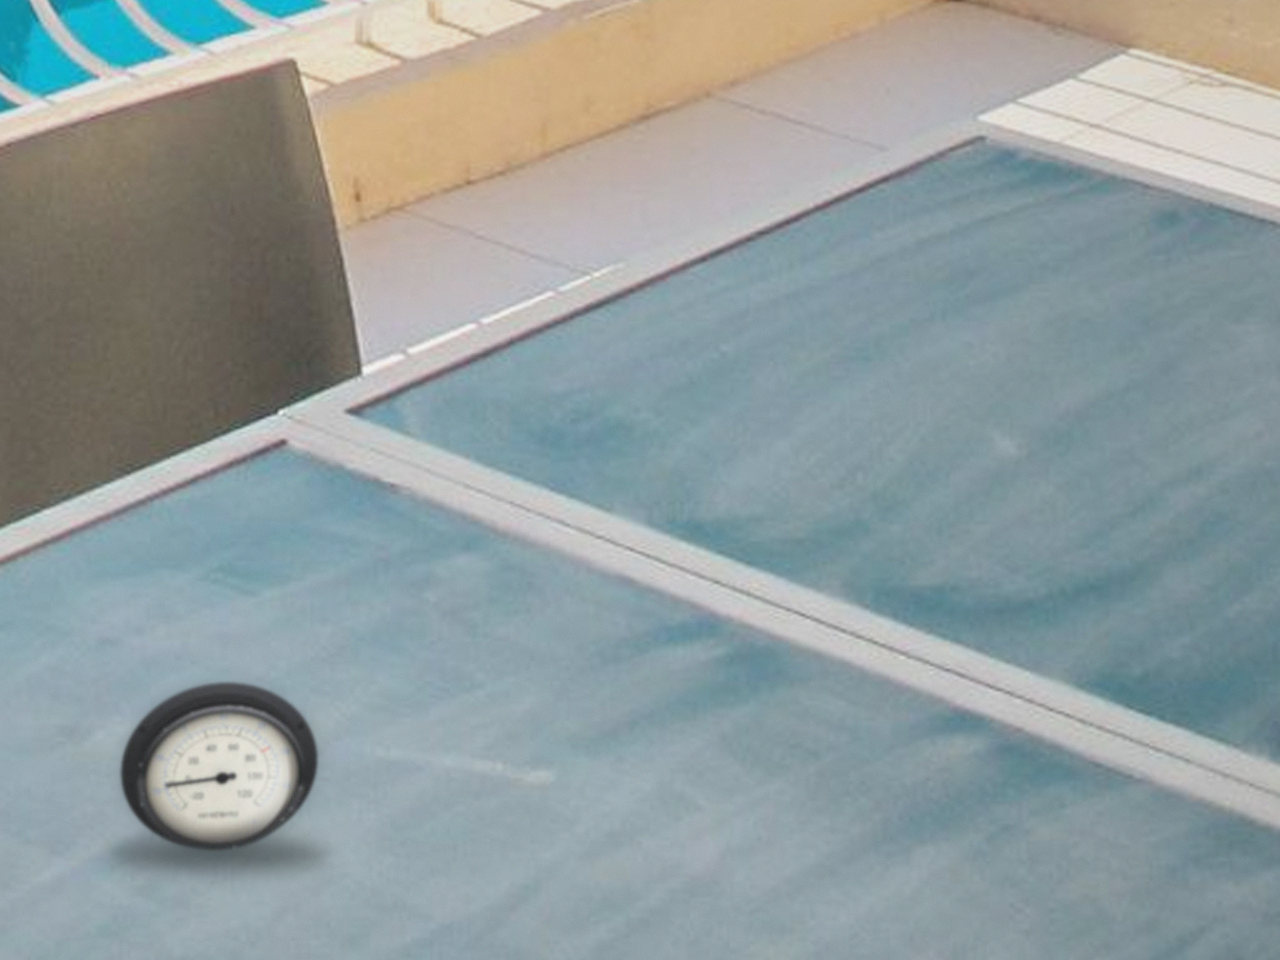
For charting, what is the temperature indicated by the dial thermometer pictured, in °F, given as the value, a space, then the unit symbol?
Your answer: 0 °F
